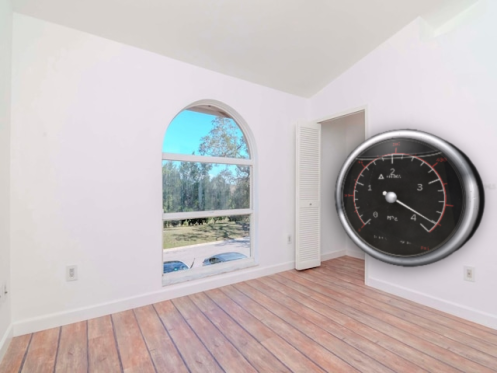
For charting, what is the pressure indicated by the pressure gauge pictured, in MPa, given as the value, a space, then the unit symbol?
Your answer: 3.8 MPa
